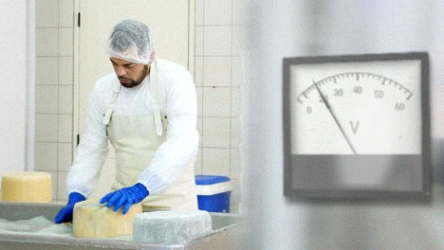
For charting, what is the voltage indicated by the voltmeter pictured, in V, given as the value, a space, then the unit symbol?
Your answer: 20 V
